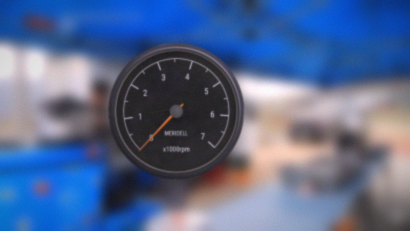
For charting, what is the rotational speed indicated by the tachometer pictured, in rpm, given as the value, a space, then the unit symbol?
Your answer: 0 rpm
